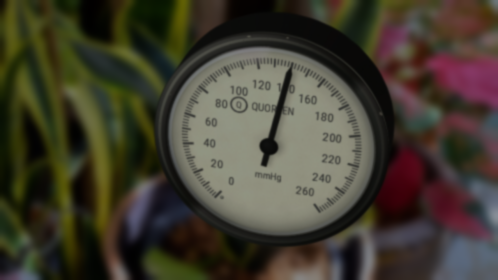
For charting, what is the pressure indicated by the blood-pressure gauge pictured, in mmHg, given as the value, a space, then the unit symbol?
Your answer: 140 mmHg
